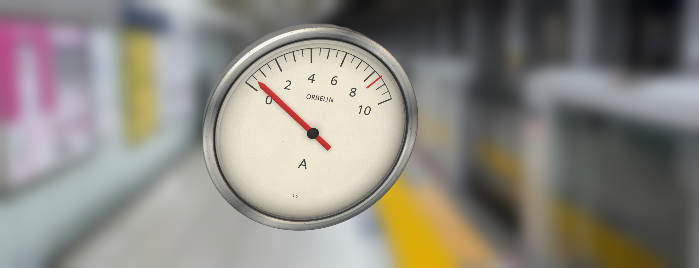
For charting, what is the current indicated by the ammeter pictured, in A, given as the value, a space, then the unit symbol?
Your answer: 0.5 A
